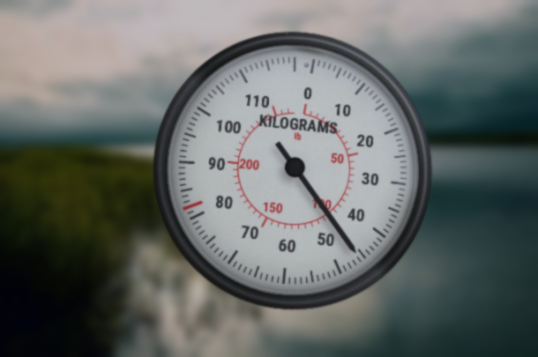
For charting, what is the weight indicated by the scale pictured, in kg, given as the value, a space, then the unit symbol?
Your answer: 46 kg
